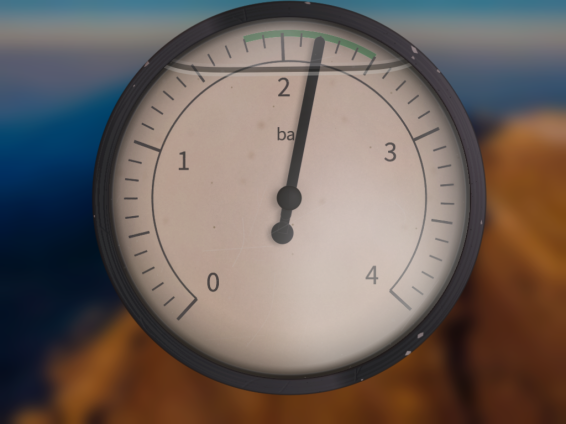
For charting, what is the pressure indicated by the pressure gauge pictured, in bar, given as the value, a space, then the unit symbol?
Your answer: 2.2 bar
